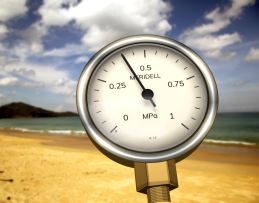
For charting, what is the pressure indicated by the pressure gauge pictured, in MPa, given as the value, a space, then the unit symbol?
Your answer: 0.4 MPa
